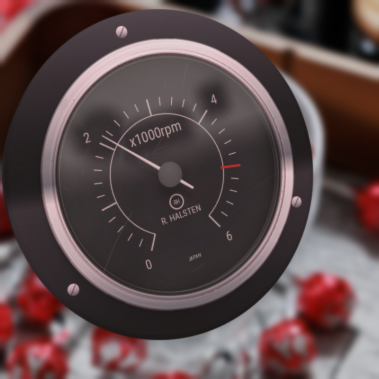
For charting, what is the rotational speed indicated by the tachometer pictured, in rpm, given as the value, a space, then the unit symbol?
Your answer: 2100 rpm
